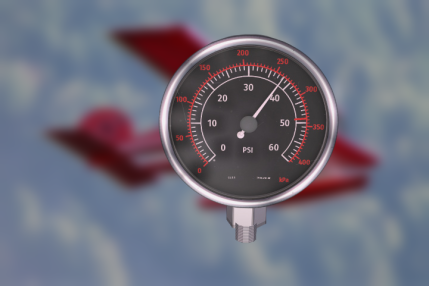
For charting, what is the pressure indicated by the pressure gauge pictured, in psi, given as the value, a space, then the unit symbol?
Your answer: 38 psi
